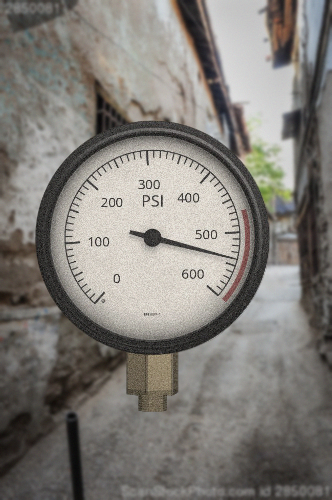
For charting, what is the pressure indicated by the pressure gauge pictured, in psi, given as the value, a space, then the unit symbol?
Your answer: 540 psi
